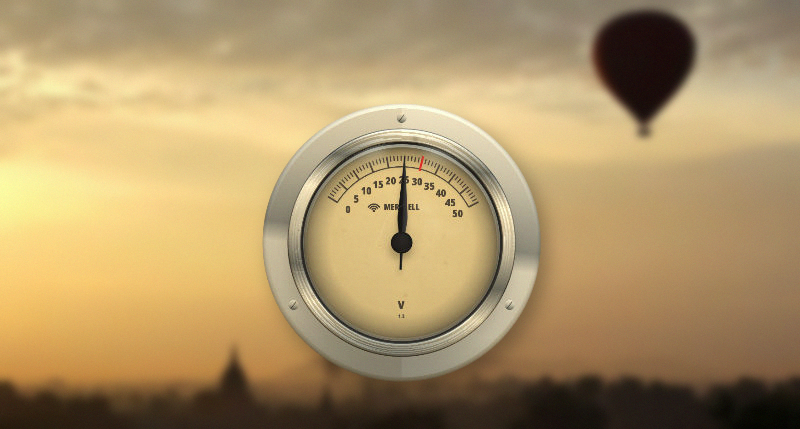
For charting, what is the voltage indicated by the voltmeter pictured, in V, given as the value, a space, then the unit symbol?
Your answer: 25 V
